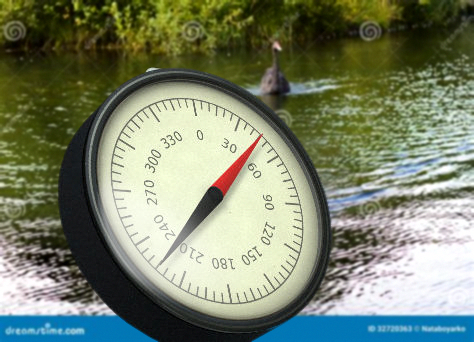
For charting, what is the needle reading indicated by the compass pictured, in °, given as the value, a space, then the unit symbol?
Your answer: 45 °
